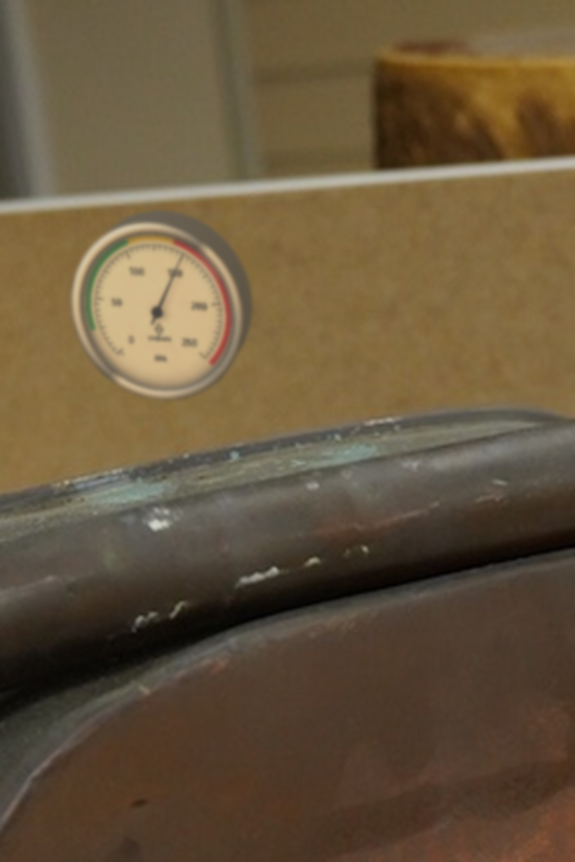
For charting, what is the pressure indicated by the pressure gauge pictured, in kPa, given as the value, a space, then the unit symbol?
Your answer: 150 kPa
